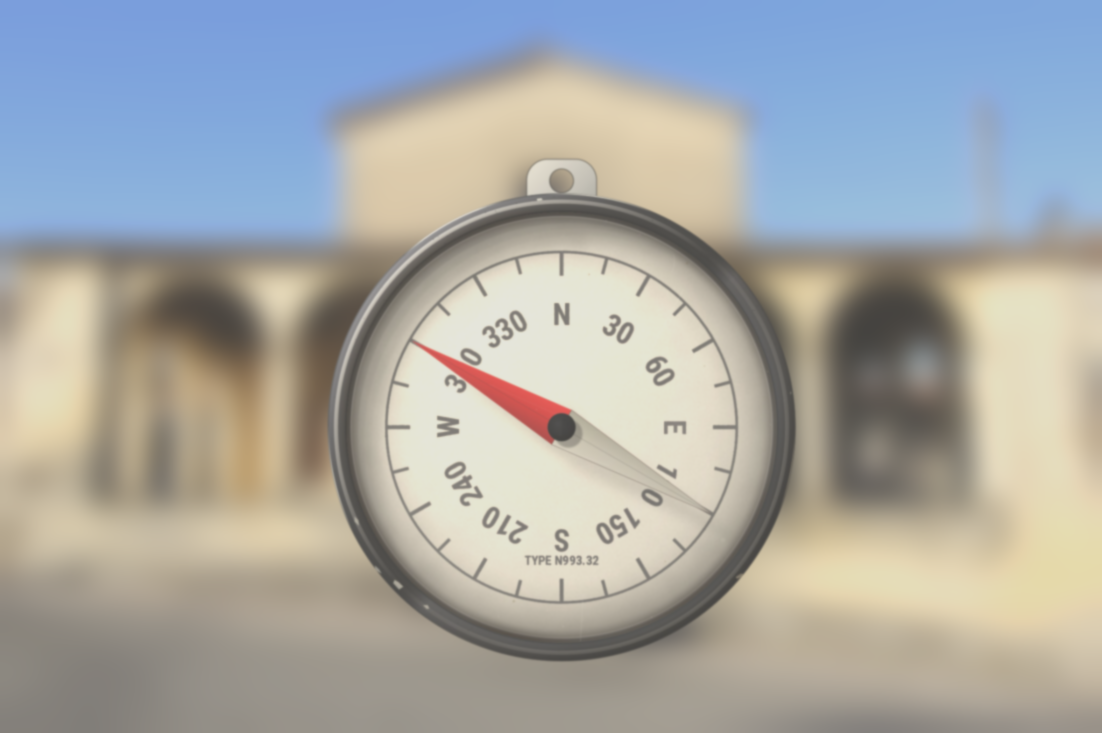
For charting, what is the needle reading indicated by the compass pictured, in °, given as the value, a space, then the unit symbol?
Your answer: 300 °
